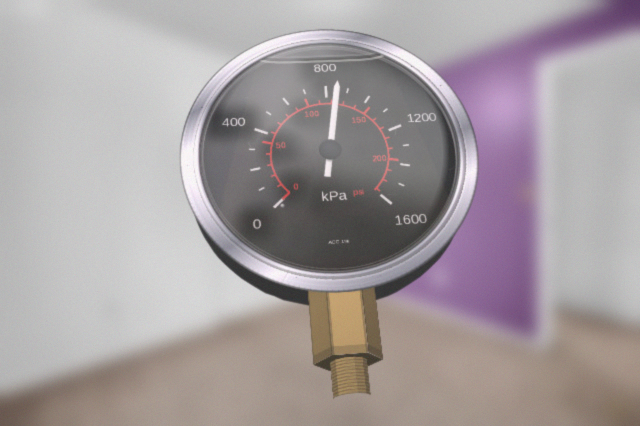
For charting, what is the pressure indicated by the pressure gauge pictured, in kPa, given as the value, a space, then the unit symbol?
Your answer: 850 kPa
